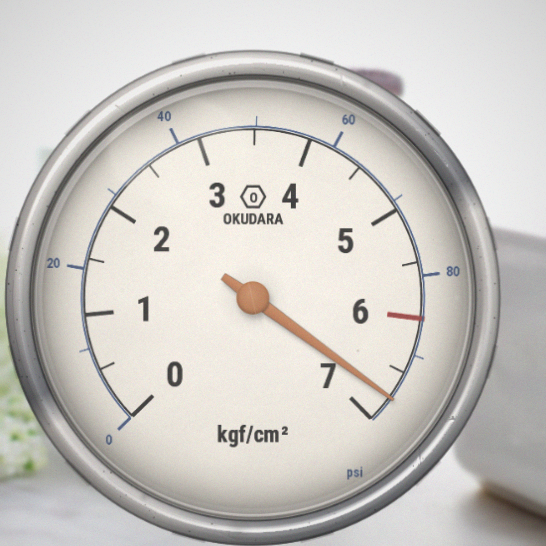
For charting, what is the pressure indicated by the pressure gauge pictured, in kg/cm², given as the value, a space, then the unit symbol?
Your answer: 6.75 kg/cm²
